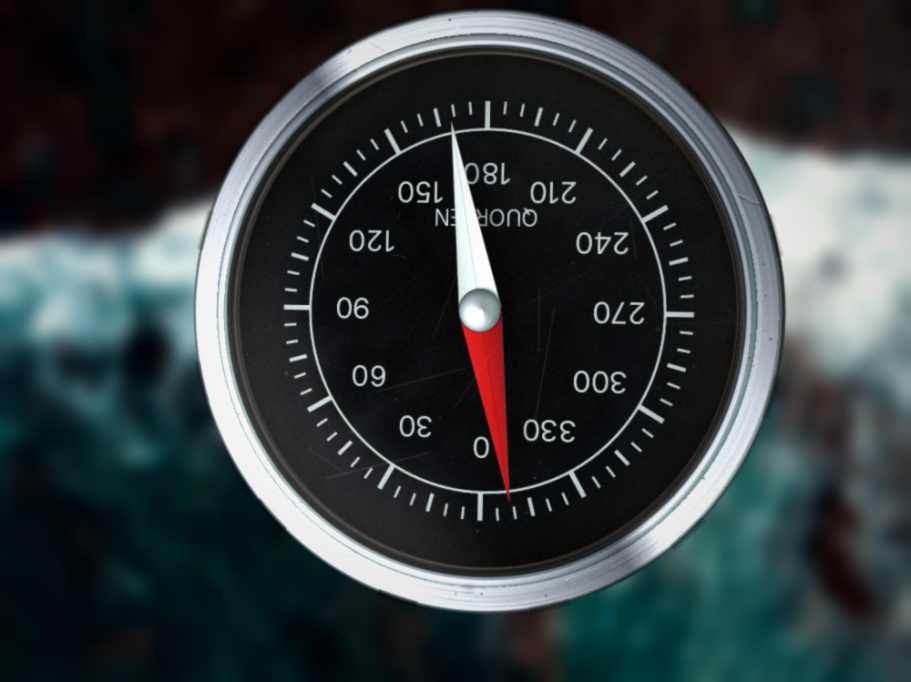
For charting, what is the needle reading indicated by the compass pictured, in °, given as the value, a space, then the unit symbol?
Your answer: 350 °
